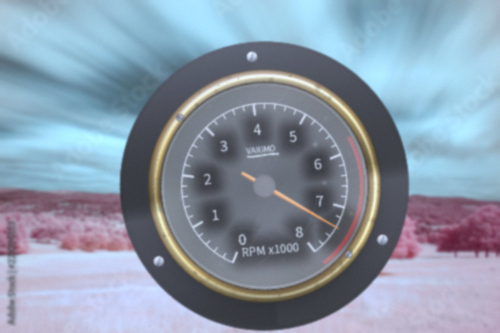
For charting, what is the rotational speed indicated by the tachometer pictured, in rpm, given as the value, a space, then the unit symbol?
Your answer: 7400 rpm
